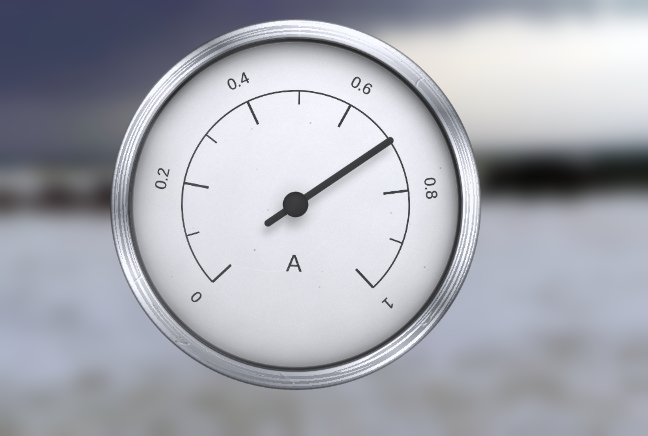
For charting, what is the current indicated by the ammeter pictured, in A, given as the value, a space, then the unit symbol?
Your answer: 0.7 A
